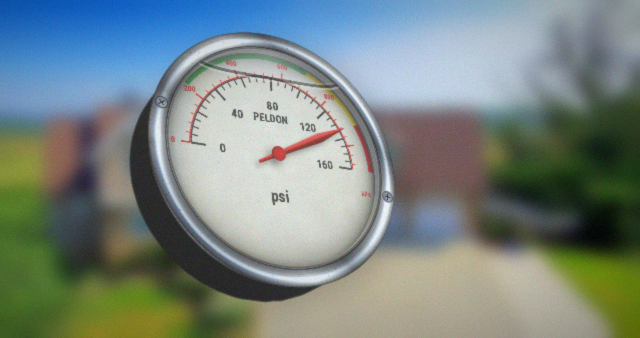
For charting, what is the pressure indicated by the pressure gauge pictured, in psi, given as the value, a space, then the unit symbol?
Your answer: 135 psi
